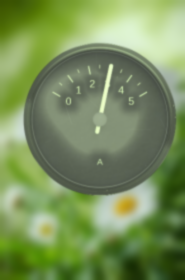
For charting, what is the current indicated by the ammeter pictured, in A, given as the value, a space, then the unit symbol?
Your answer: 3 A
